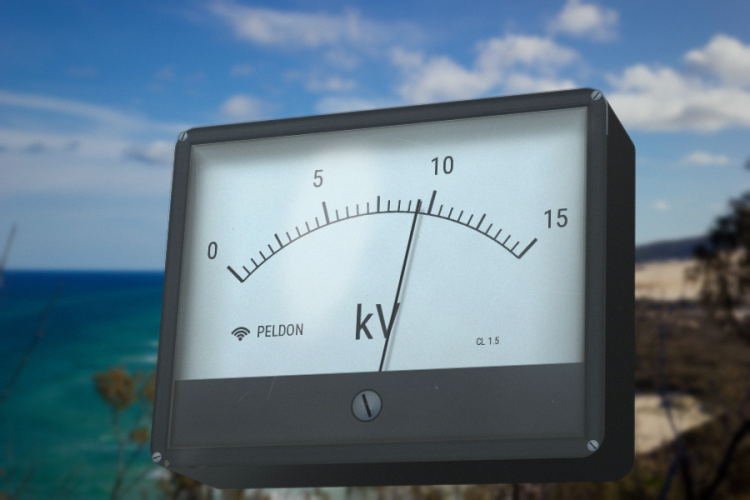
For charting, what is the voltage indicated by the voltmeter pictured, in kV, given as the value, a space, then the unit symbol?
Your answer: 9.5 kV
